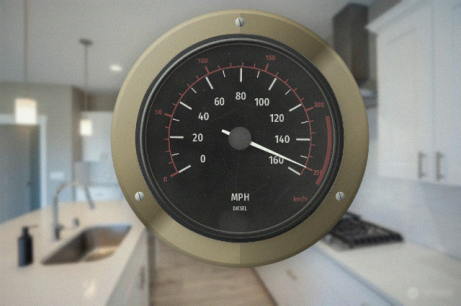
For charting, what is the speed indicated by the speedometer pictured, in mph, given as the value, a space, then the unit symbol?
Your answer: 155 mph
